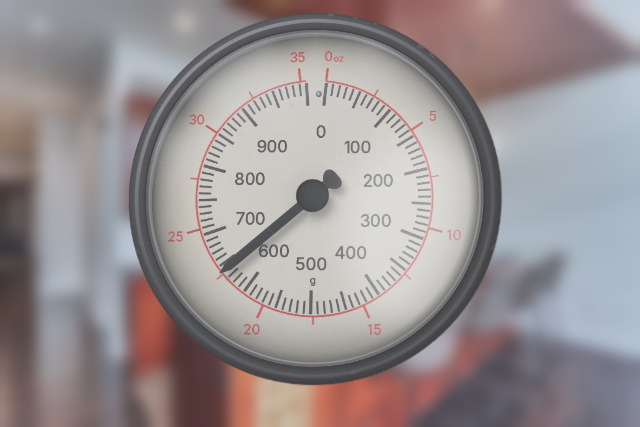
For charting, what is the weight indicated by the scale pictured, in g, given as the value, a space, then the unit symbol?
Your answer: 640 g
